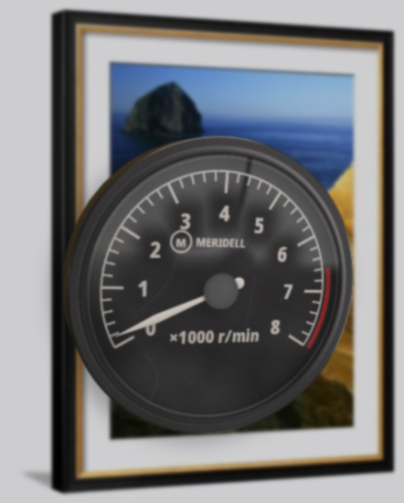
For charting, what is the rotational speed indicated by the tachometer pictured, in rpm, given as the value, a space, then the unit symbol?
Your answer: 200 rpm
